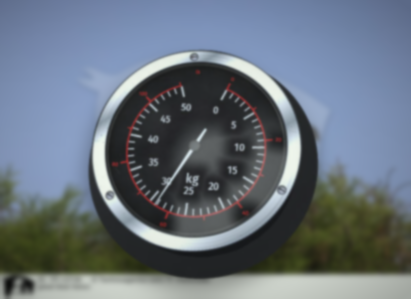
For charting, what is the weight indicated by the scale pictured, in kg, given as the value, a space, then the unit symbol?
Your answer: 29 kg
